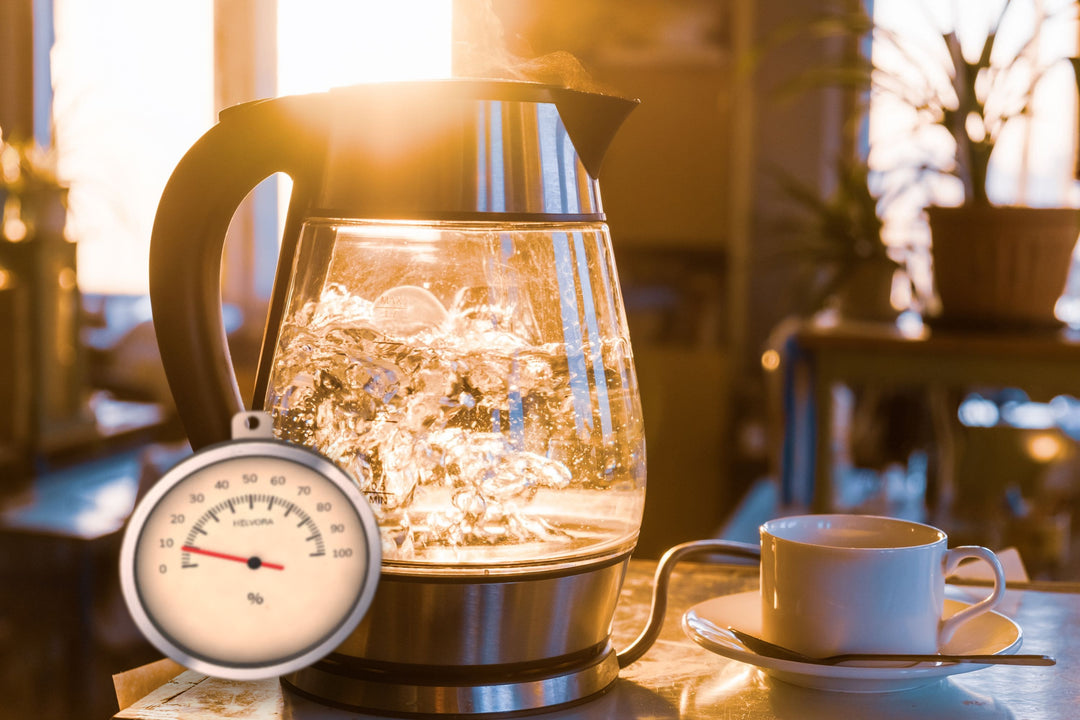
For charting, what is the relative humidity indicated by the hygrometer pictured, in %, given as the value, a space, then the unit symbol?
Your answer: 10 %
